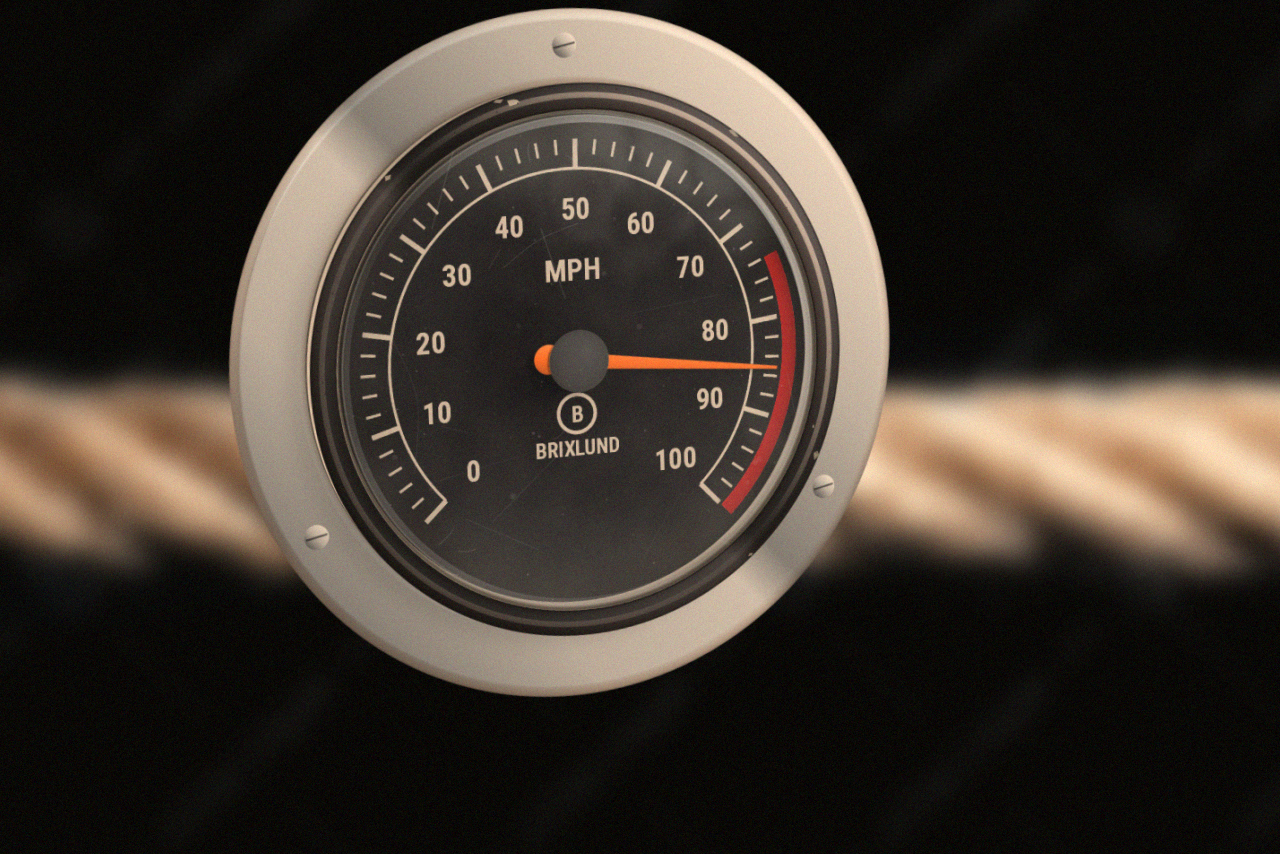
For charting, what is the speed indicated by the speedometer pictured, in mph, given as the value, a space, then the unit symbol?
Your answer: 85 mph
